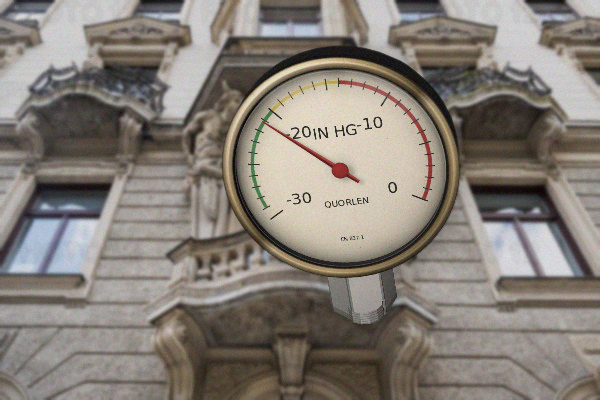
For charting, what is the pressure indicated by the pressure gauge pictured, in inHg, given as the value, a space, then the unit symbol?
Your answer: -21 inHg
